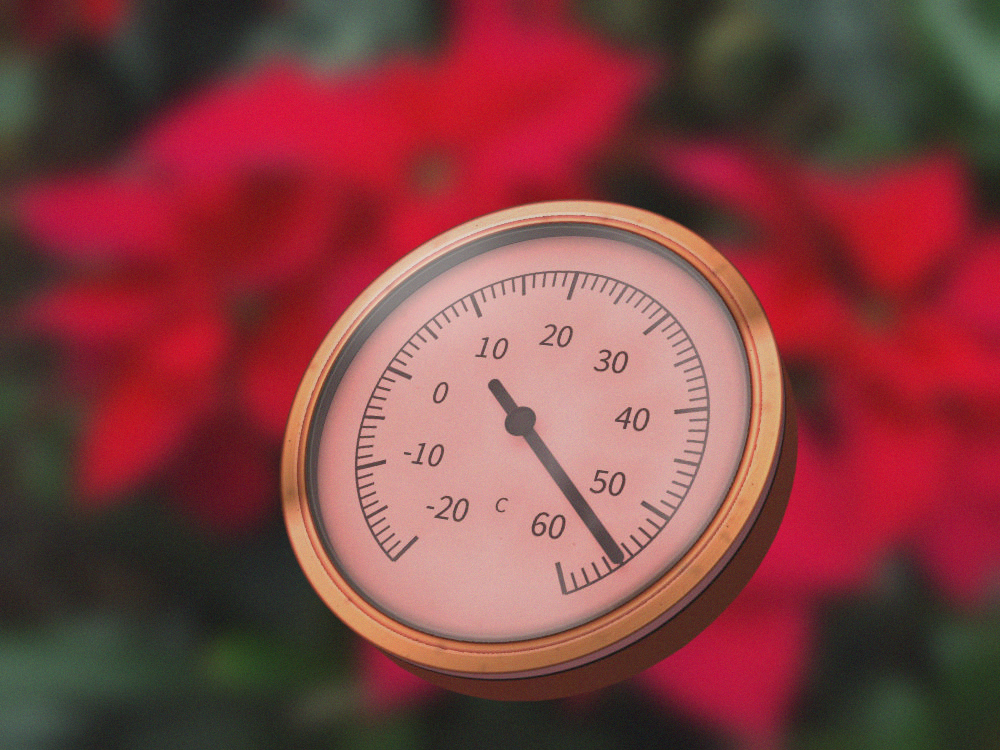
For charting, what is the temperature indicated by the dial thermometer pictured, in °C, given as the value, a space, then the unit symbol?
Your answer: 55 °C
